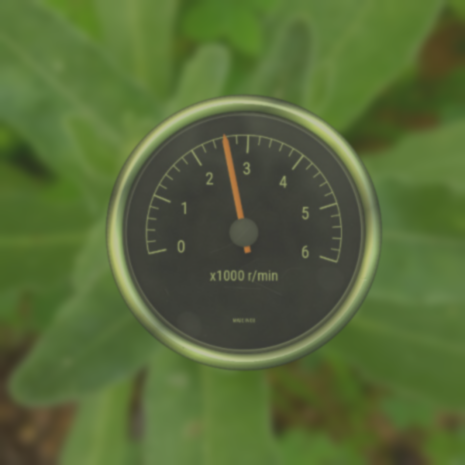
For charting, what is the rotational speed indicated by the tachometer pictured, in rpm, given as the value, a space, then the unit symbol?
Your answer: 2600 rpm
